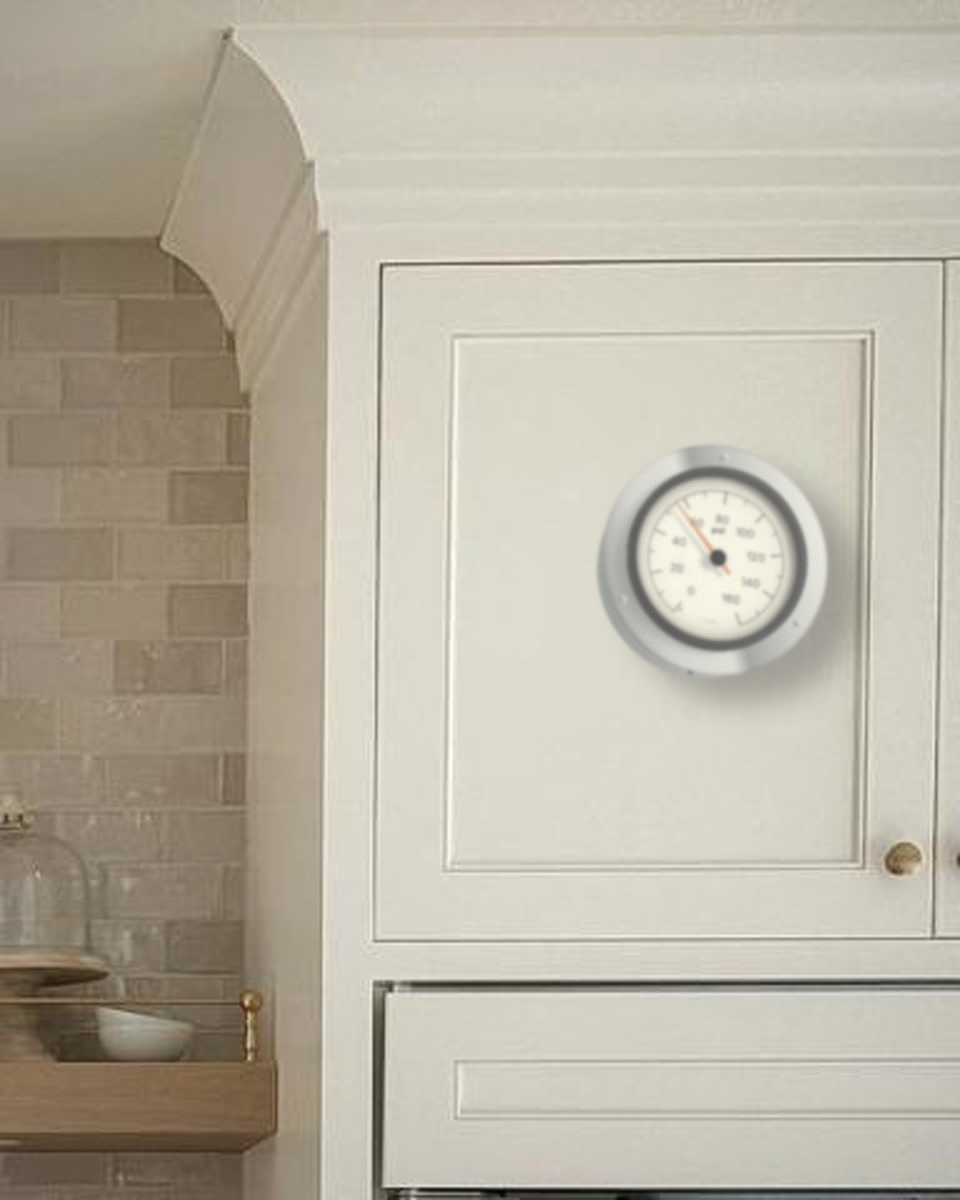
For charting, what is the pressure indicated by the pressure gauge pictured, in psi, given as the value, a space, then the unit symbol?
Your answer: 55 psi
